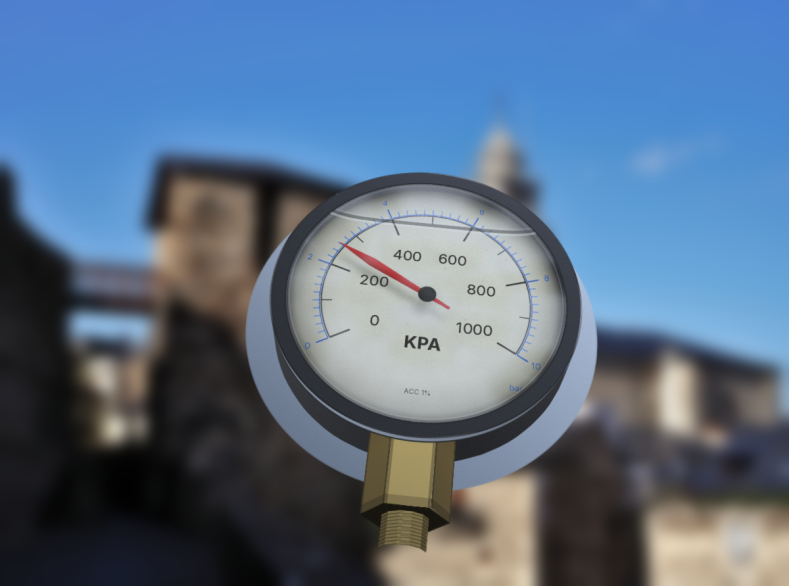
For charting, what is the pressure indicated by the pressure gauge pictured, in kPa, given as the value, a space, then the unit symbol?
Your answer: 250 kPa
